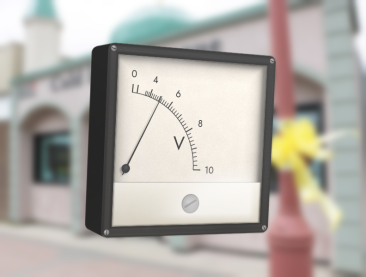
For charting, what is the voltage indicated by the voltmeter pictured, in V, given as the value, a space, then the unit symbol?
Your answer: 5 V
